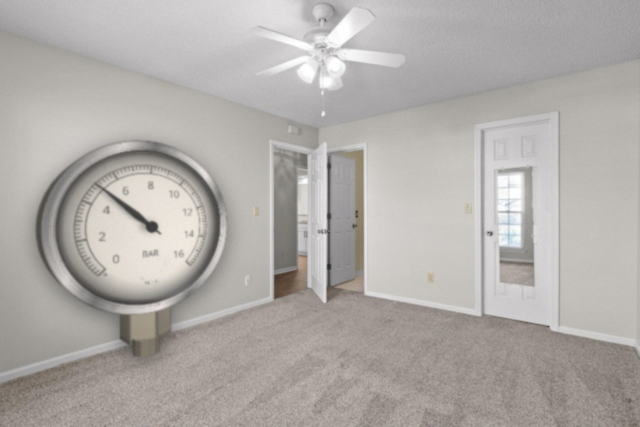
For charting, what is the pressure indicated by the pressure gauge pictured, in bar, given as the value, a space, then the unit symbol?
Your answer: 5 bar
